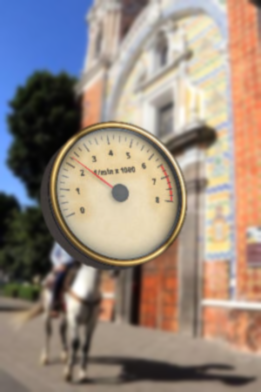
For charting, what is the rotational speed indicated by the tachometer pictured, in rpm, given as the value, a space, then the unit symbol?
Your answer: 2250 rpm
